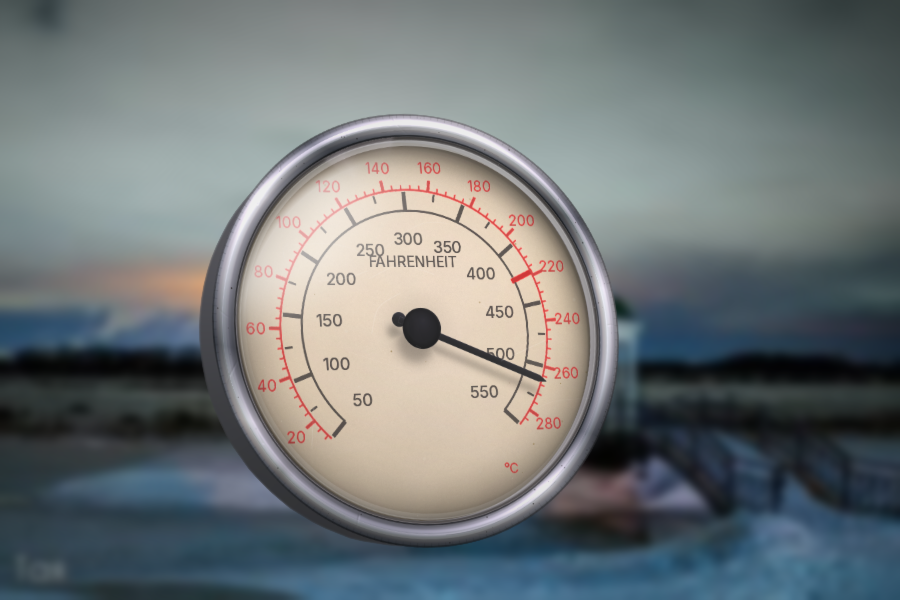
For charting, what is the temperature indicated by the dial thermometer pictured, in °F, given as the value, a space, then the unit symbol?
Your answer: 512.5 °F
